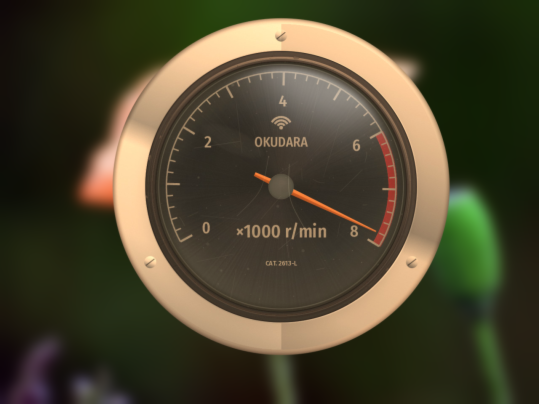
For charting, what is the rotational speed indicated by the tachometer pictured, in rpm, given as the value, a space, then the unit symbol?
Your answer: 7800 rpm
